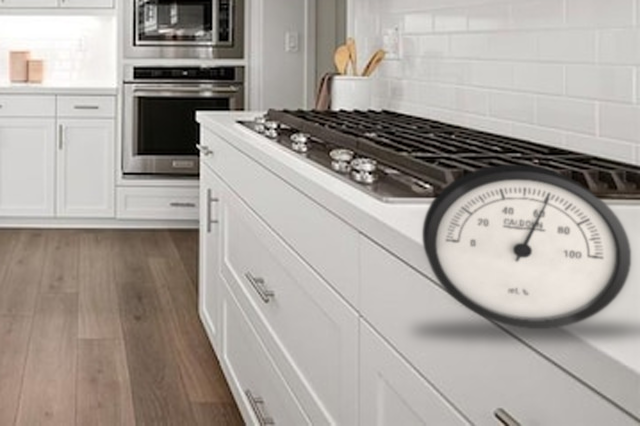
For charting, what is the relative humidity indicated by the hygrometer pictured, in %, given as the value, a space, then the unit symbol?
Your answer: 60 %
